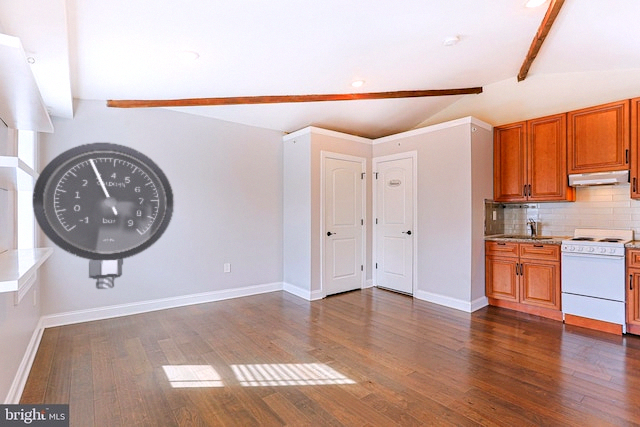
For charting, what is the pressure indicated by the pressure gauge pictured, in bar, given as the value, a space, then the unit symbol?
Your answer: 3 bar
